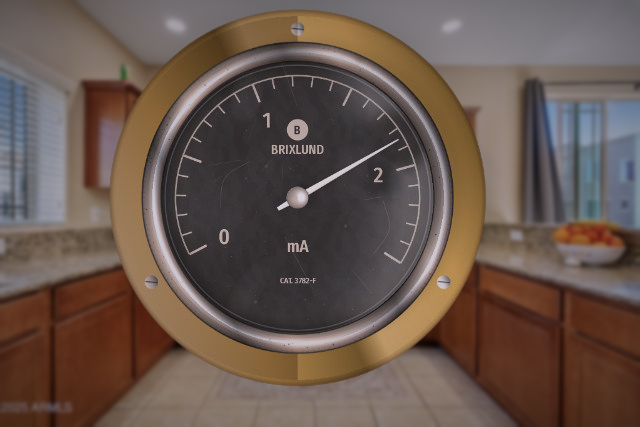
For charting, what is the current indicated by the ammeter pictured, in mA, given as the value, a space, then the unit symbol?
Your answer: 1.85 mA
